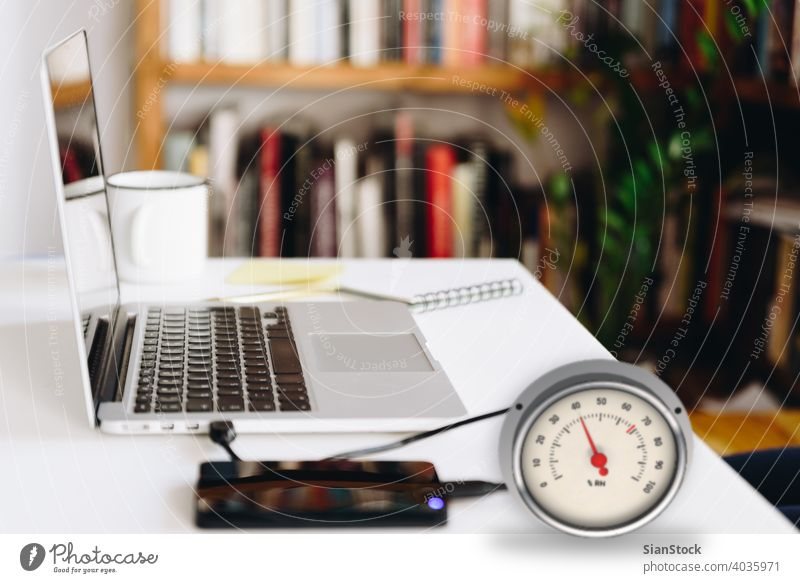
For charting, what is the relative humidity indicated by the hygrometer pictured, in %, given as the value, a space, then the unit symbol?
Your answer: 40 %
